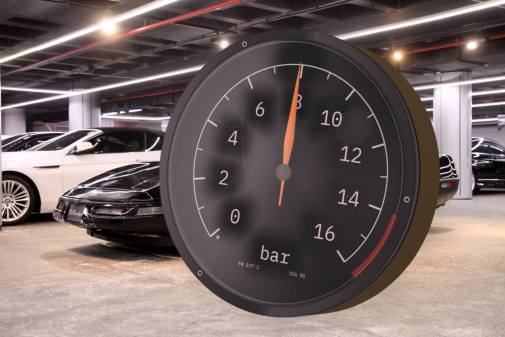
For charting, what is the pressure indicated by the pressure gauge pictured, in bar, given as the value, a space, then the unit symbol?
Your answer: 8 bar
